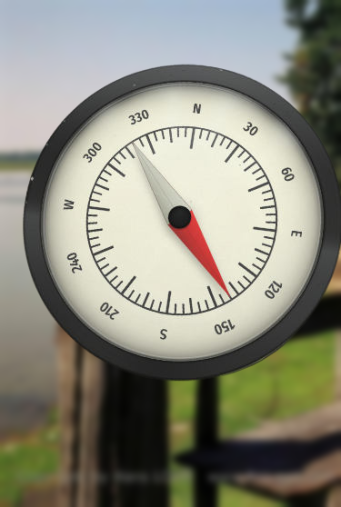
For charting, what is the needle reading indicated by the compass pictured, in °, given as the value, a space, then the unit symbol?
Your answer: 140 °
